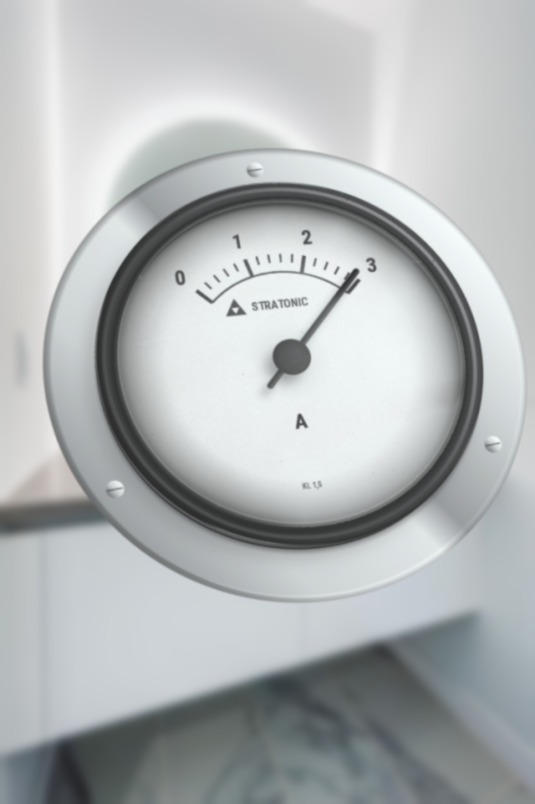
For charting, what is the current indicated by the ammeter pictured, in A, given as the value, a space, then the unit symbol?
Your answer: 2.9 A
